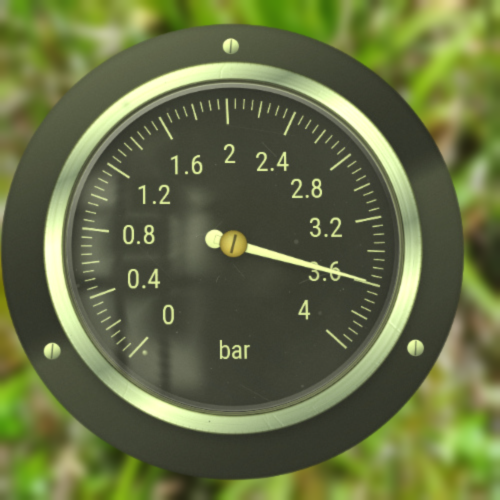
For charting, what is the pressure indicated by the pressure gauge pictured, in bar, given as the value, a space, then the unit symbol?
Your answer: 3.6 bar
